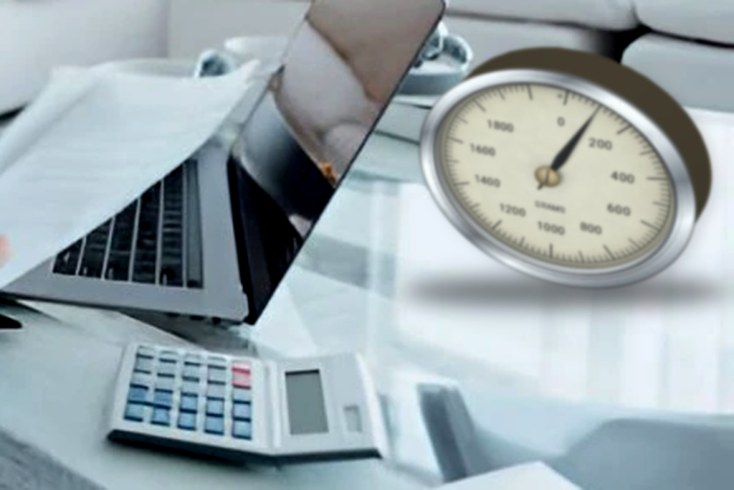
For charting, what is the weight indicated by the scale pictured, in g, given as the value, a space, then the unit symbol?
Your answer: 100 g
